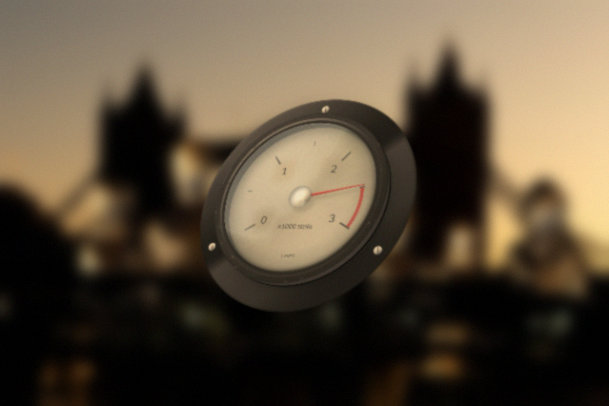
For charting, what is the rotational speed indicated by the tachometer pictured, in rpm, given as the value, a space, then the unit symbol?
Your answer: 2500 rpm
